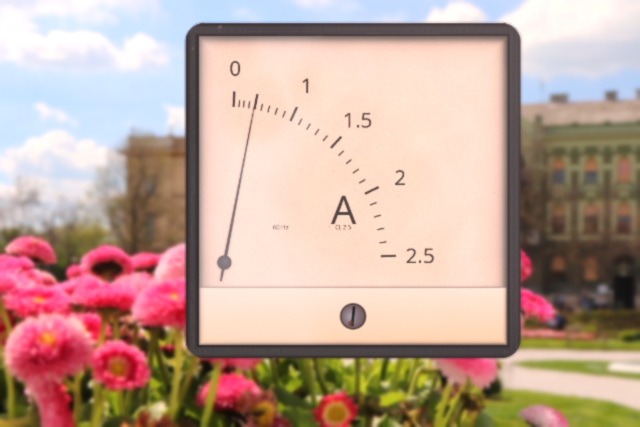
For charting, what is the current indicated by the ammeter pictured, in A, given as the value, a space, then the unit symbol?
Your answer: 0.5 A
